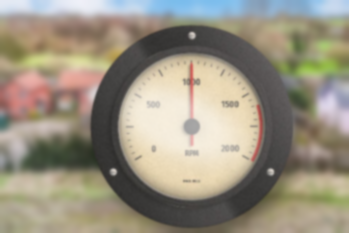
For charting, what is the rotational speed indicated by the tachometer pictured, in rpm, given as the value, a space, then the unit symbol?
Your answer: 1000 rpm
